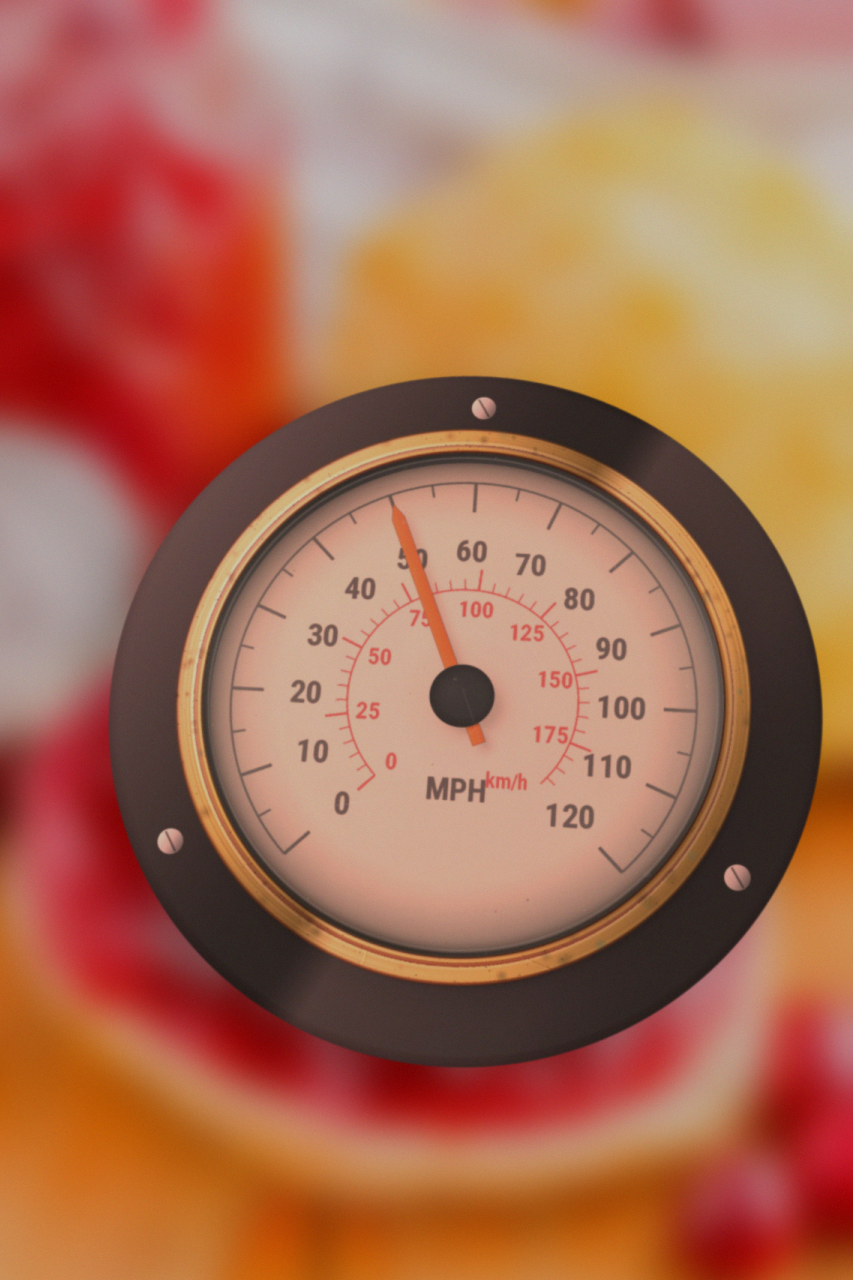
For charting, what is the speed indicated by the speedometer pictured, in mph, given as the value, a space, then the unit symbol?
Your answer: 50 mph
